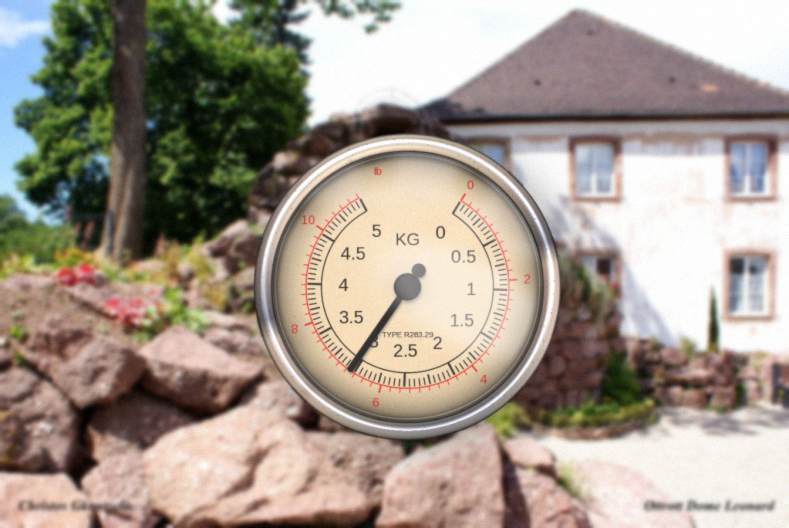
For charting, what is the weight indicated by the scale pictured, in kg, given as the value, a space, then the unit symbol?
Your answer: 3.05 kg
